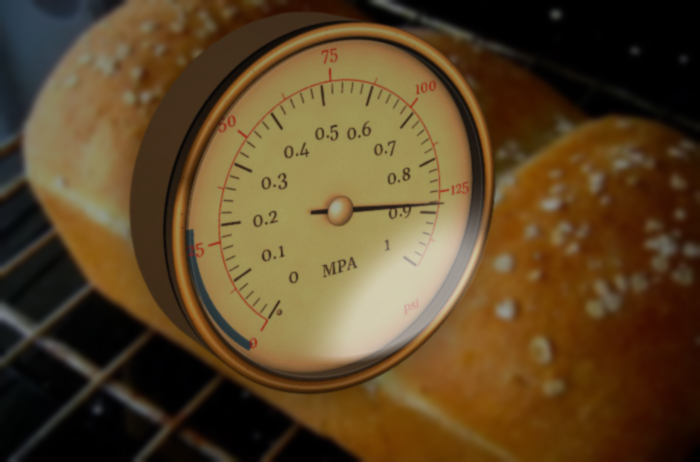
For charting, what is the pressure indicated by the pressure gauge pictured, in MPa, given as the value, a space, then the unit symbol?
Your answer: 0.88 MPa
